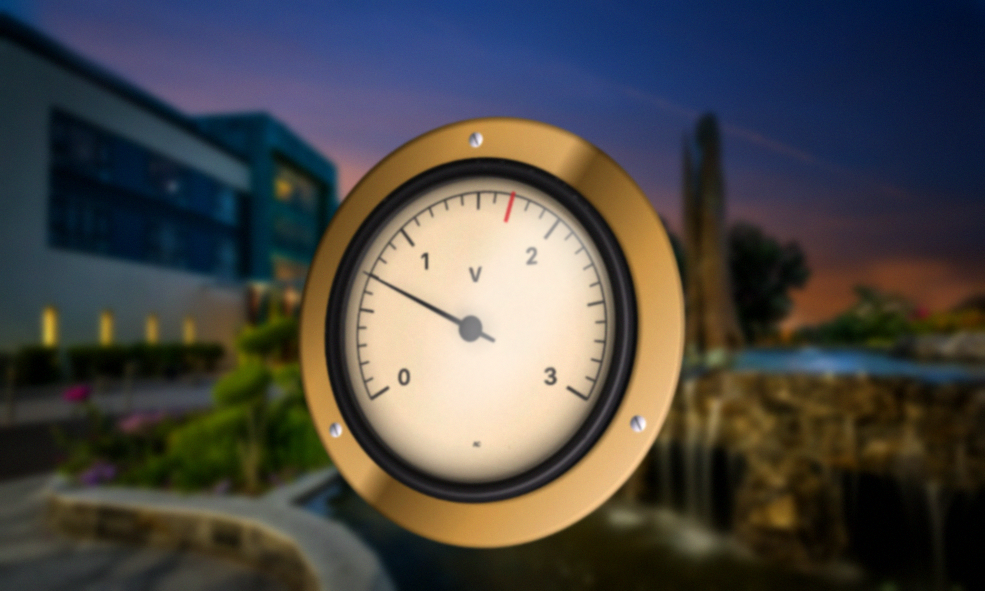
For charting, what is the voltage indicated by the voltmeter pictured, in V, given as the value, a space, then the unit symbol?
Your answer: 0.7 V
